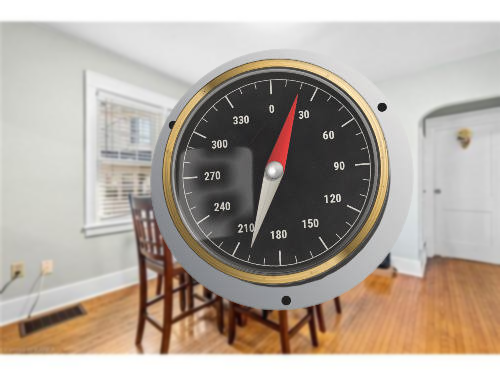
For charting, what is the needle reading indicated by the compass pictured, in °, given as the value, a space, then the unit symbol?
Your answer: 20 °
